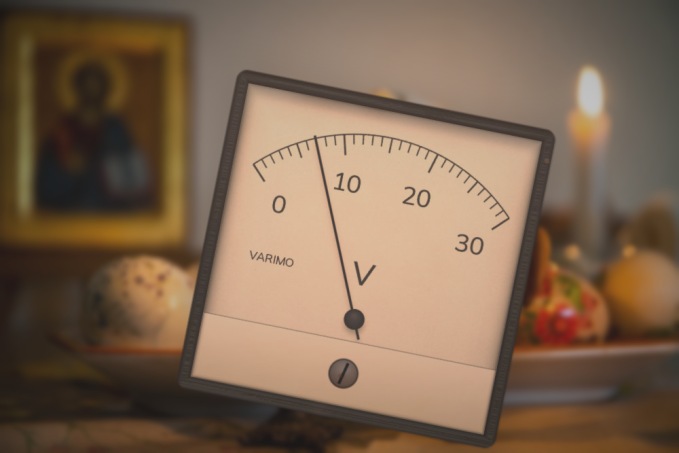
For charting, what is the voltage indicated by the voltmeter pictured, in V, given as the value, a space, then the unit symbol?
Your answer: 7 V
